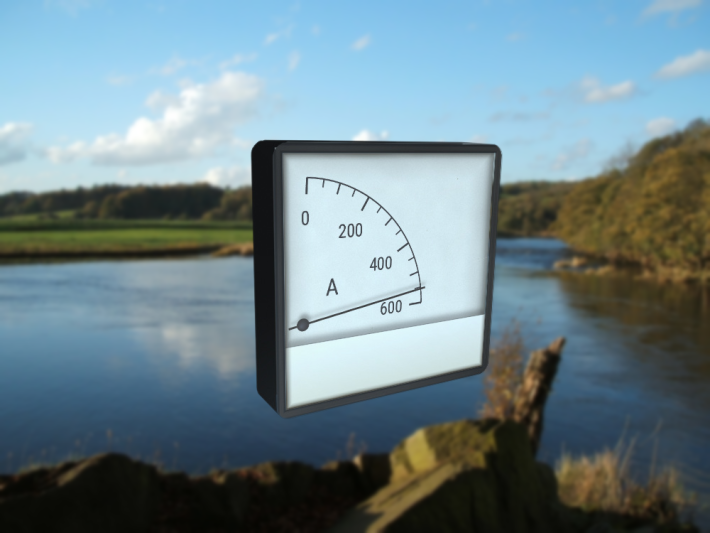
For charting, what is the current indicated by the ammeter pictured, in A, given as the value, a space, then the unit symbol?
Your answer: 550 A
